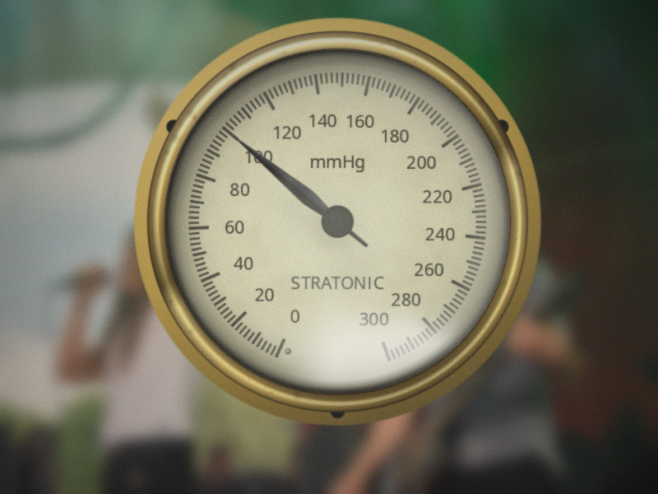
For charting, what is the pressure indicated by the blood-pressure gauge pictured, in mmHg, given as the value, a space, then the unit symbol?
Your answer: 100 mmHg
